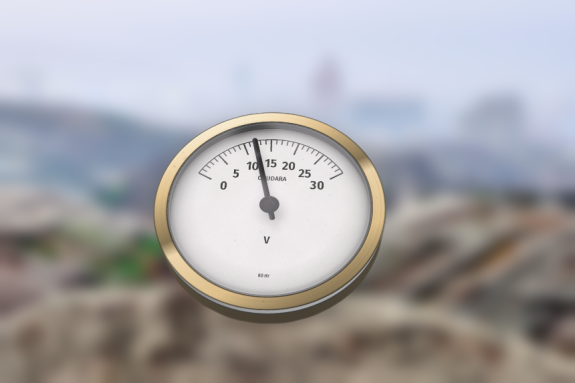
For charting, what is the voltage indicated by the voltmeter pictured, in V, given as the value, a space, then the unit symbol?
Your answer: 12 V
